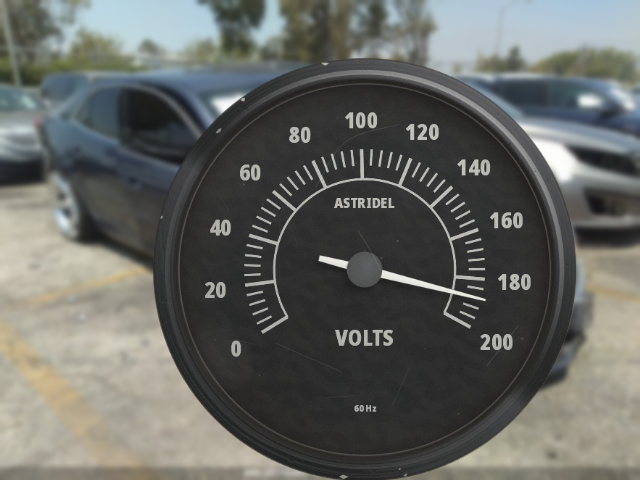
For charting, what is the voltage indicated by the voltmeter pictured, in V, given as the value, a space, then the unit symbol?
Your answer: 188 V
